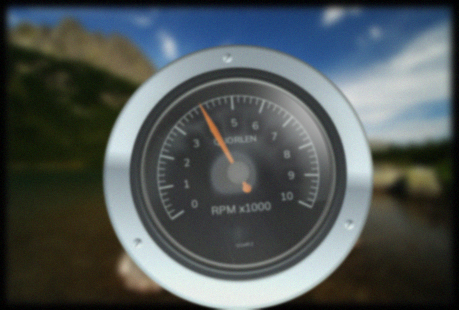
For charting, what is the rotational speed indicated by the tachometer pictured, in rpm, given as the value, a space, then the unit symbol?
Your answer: 4000 rpm
